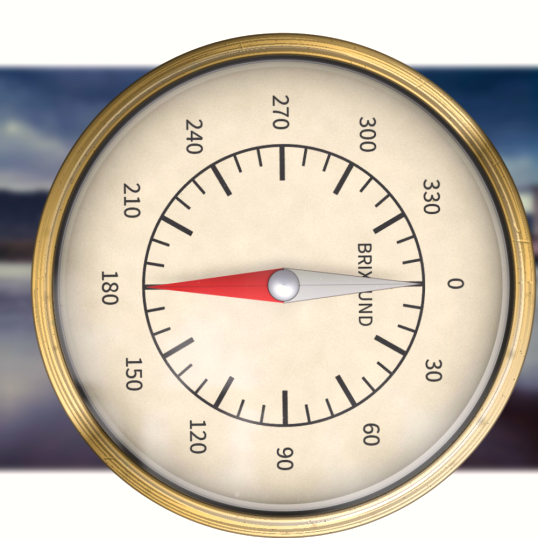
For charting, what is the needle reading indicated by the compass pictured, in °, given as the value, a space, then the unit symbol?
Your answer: 180 °
